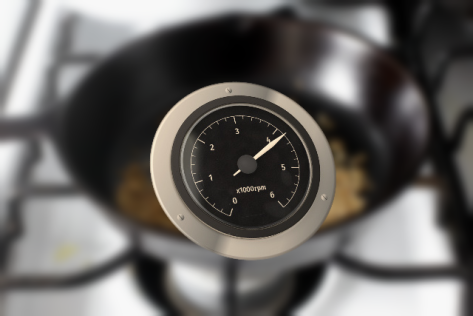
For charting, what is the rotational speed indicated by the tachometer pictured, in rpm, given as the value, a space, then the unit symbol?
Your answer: 4200 rpm
